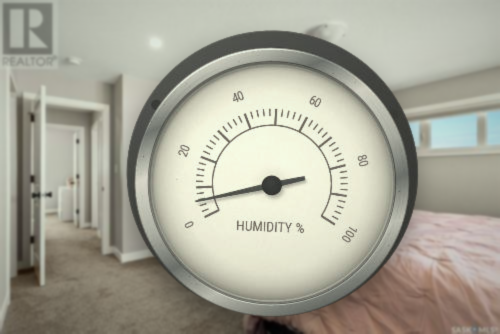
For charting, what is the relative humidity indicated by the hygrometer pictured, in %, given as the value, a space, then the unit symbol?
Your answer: 6 %
